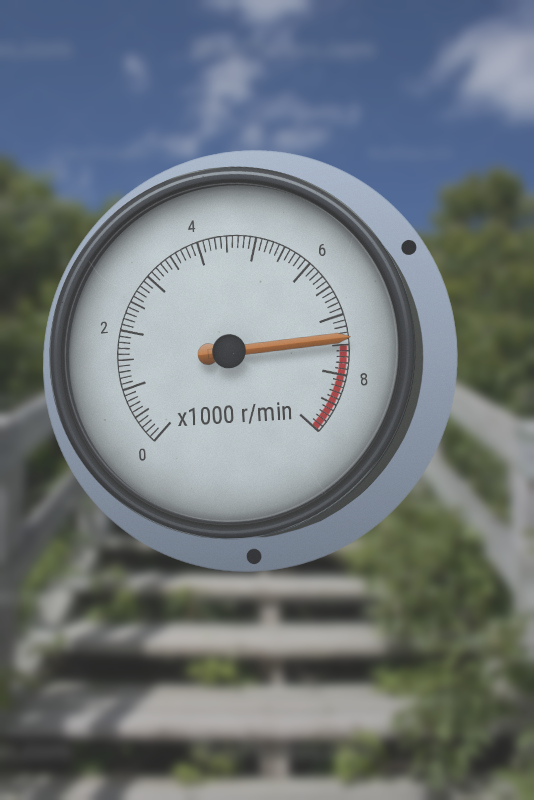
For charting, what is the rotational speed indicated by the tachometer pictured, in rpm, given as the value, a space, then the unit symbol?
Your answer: 7400 rpm
